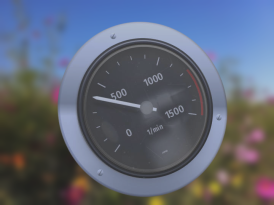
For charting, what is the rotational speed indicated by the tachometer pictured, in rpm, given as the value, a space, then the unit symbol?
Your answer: 400 rpm
